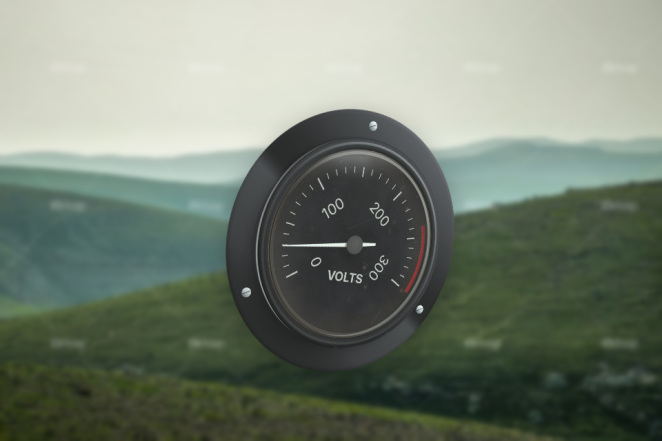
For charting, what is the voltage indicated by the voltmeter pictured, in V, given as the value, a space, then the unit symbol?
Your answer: 30 V
